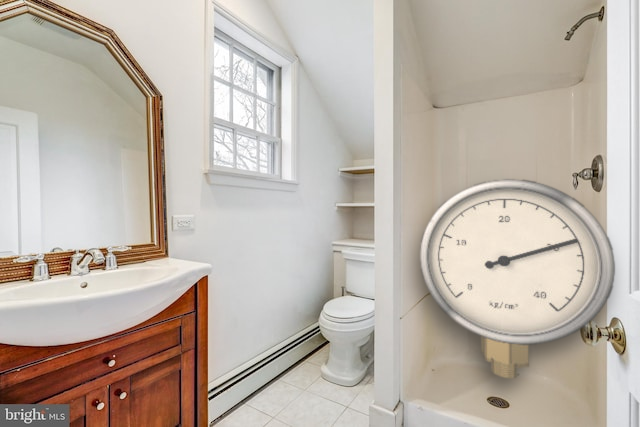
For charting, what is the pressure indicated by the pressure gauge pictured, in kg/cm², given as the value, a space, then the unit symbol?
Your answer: 30 kg/cm²
